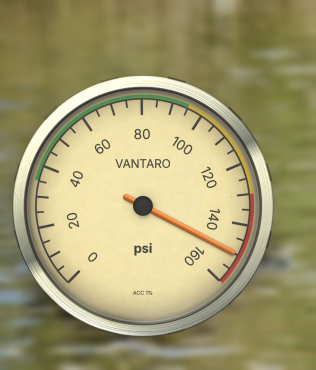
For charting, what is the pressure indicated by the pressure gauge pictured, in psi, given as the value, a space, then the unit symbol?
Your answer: 150 psi
